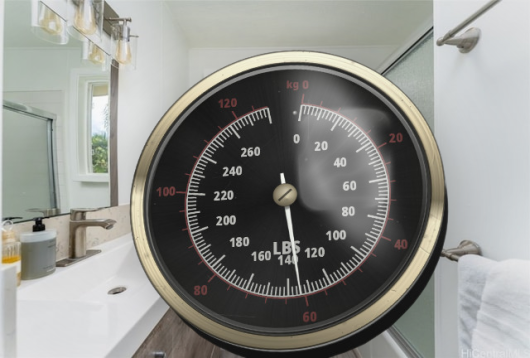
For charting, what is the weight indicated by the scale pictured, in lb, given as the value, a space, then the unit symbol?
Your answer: 134 lb
